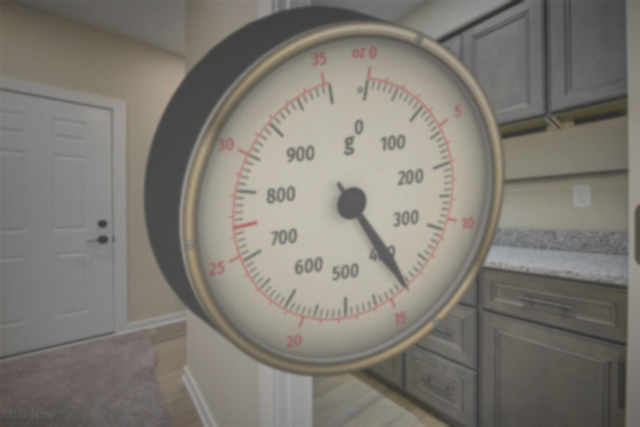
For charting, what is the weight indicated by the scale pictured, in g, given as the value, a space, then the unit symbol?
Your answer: 400 g
